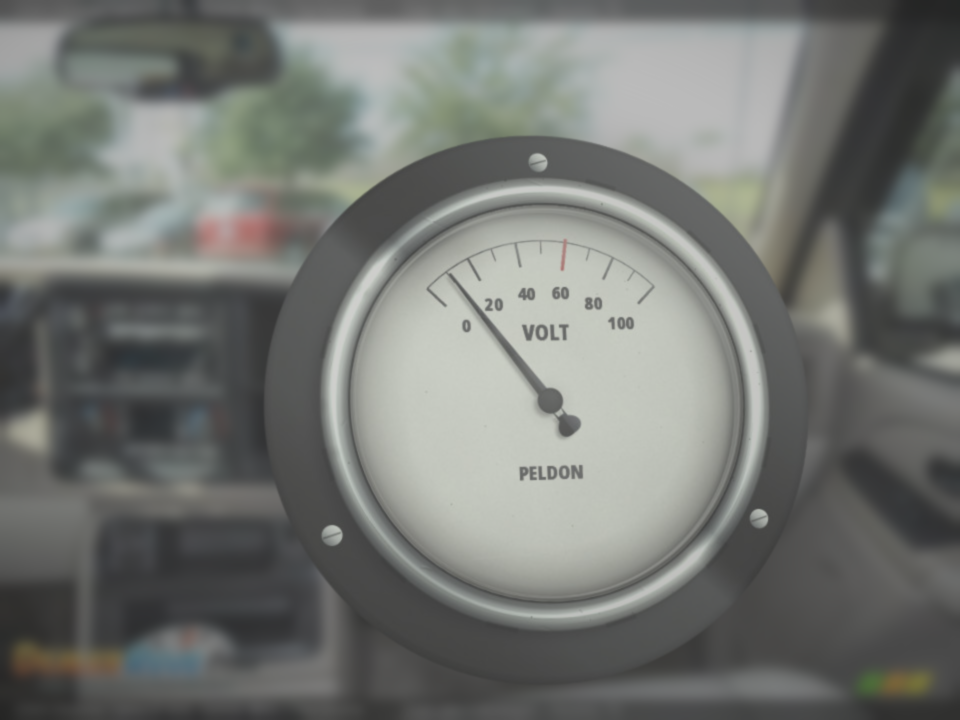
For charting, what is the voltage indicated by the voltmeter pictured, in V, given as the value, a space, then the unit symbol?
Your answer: 10 V
